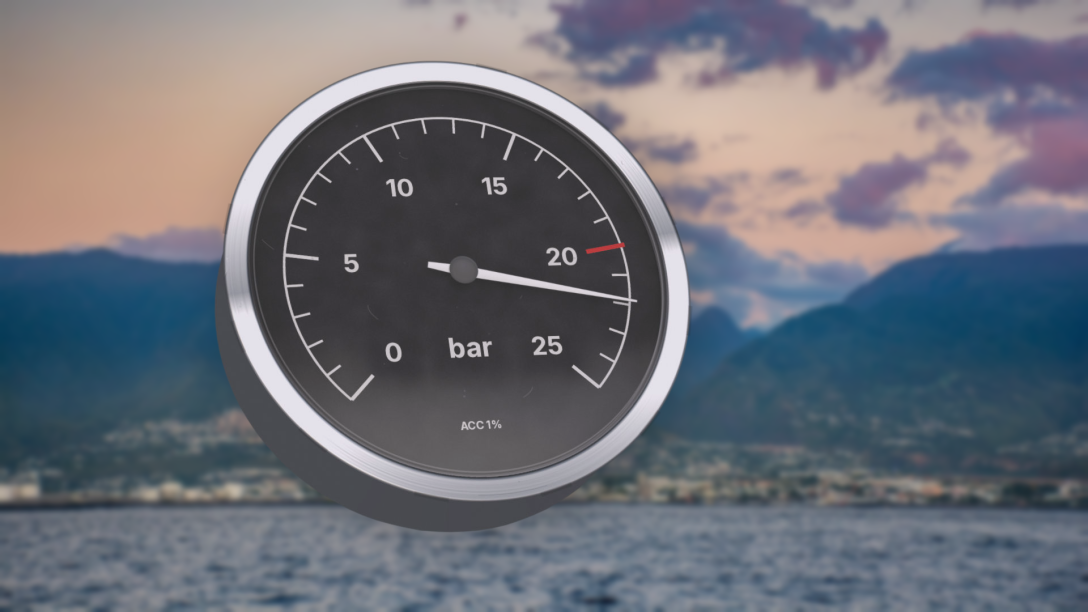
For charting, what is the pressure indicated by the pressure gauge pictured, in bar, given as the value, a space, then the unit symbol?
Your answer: 22 bar
